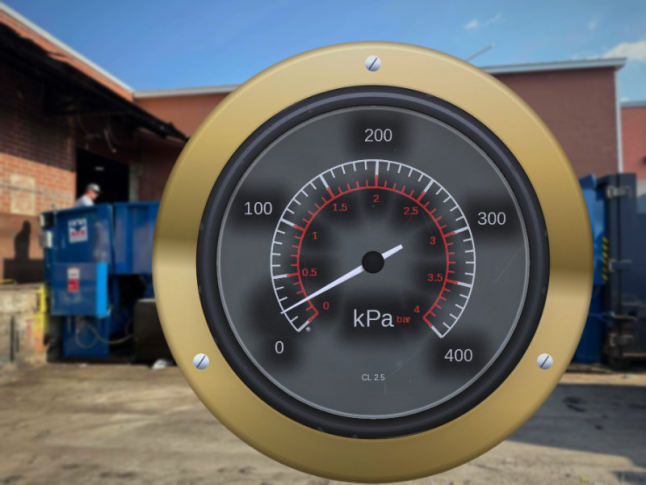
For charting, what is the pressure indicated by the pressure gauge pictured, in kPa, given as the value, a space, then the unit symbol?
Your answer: 20 kPa
